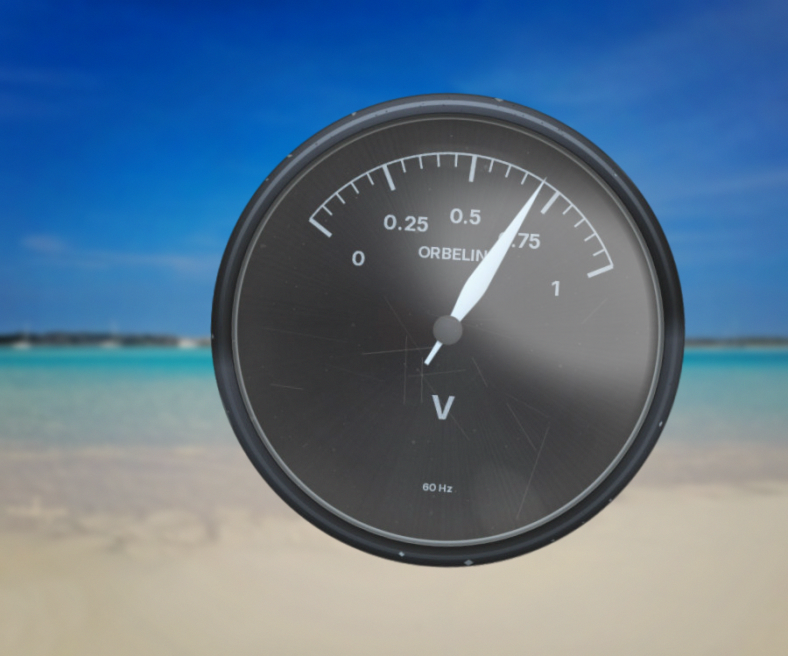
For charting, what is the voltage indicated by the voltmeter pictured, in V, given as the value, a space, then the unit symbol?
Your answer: 0.7 V
